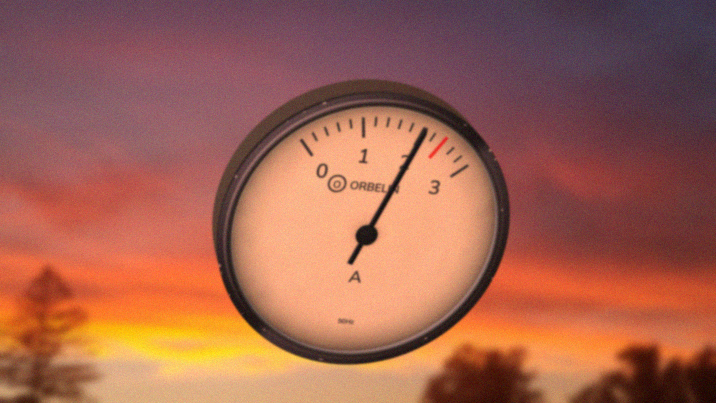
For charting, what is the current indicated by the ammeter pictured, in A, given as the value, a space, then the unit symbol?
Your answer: 2 A
